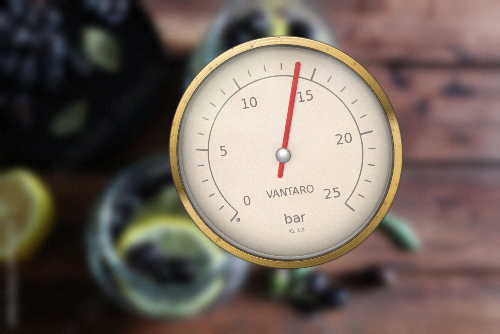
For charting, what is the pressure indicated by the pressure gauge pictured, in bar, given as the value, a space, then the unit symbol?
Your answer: 14 bar
